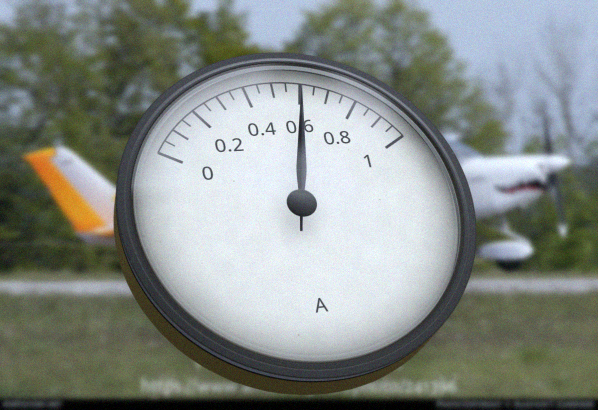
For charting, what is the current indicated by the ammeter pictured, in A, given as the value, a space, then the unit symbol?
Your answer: 0.6 A
